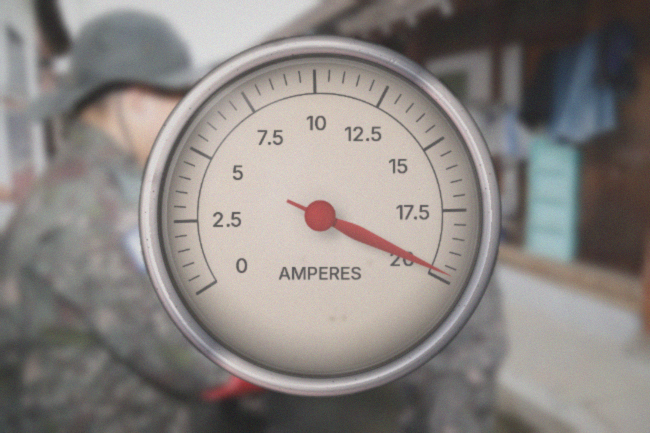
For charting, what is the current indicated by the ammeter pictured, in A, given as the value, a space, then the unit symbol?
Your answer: 19.75 A
